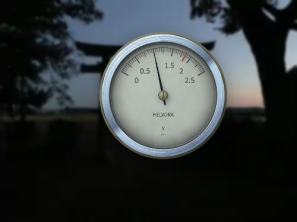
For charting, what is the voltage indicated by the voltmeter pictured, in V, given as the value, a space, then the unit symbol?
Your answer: 1 V
